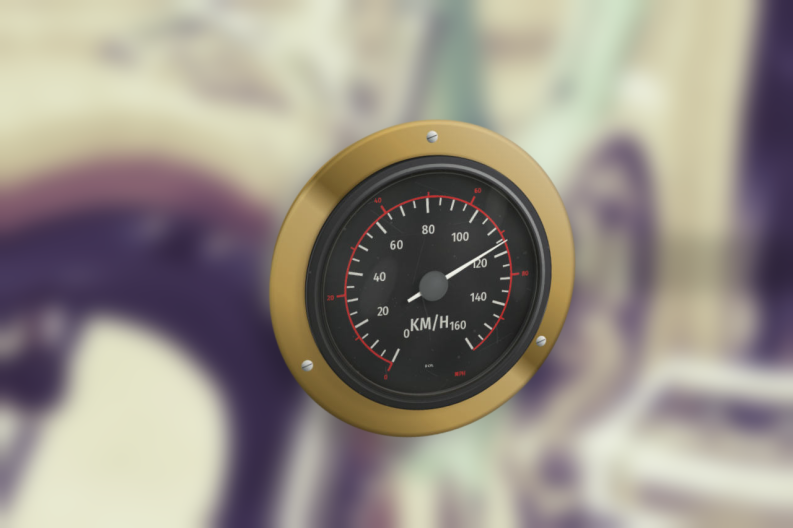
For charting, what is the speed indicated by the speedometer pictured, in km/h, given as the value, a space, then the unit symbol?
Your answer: 115 km/h
